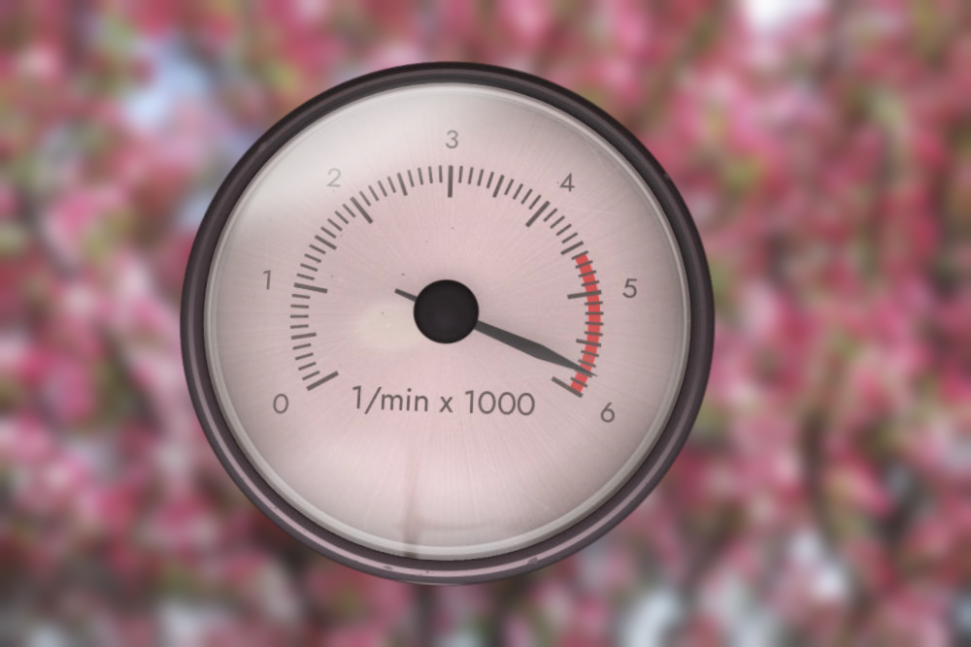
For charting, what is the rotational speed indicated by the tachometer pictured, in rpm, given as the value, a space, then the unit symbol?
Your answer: 5800 rpm
